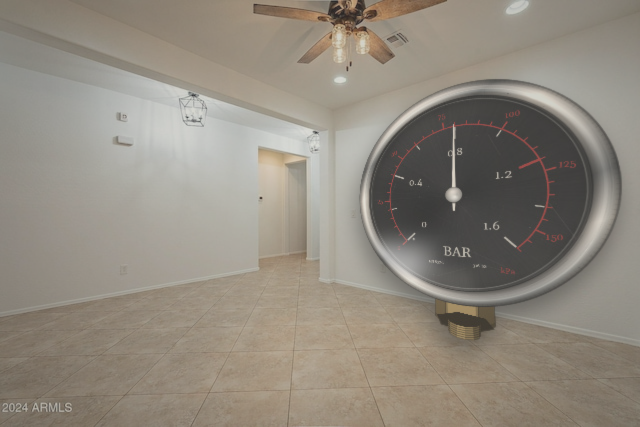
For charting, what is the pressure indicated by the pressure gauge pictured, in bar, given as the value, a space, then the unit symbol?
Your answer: 0.8 bar
